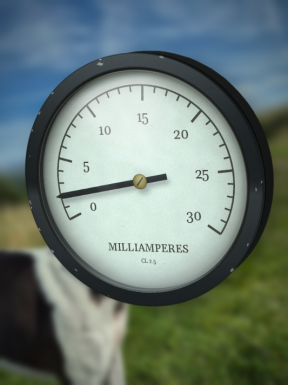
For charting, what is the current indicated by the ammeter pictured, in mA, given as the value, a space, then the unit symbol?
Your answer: 2 mA
